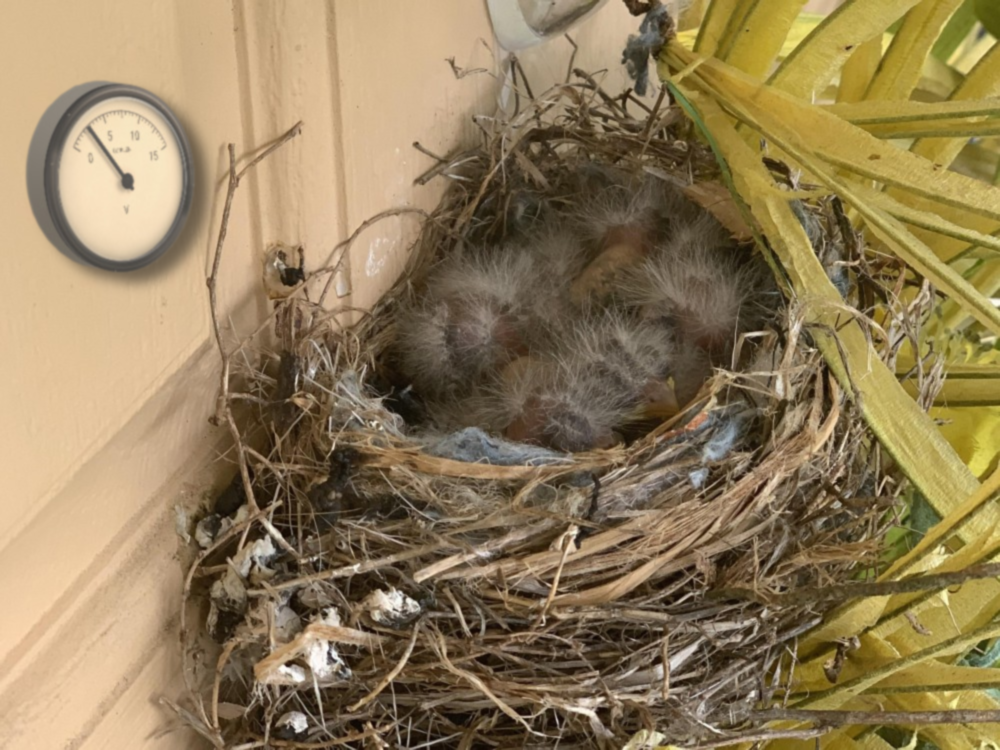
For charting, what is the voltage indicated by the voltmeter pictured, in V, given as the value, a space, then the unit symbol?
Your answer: 2.5 V
